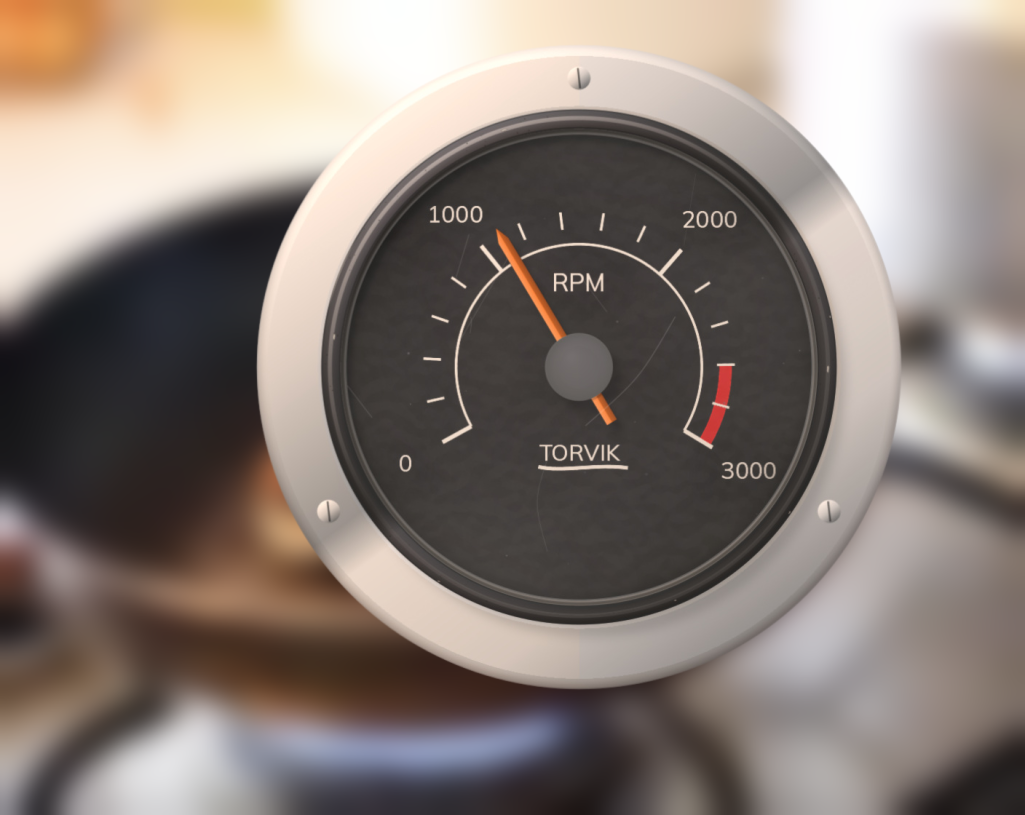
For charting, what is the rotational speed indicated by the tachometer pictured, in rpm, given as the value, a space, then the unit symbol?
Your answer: 1100 rpm
